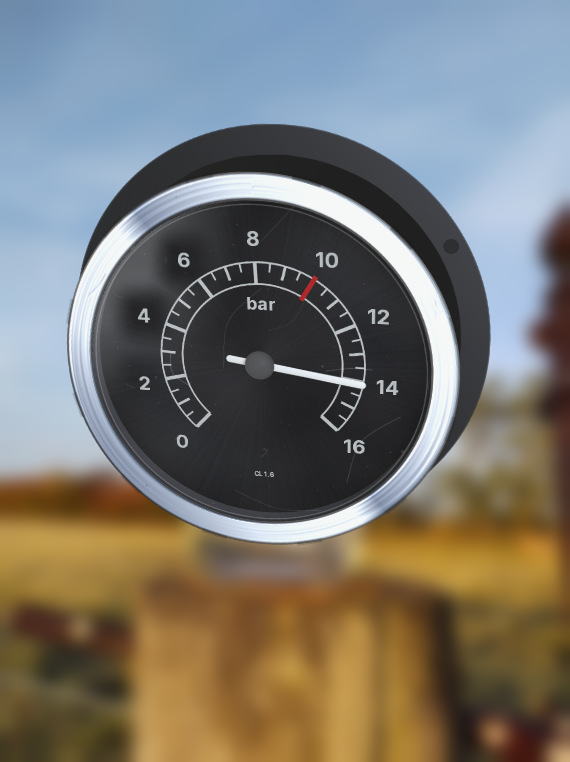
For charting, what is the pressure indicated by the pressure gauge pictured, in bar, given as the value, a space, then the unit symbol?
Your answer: 14 bar
